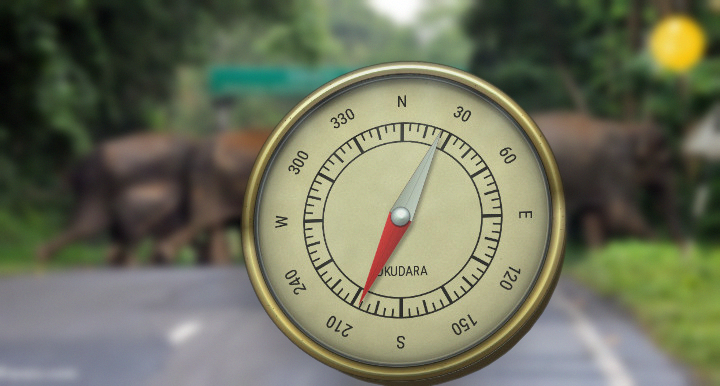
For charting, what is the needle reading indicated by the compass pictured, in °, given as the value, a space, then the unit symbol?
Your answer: 205 °
